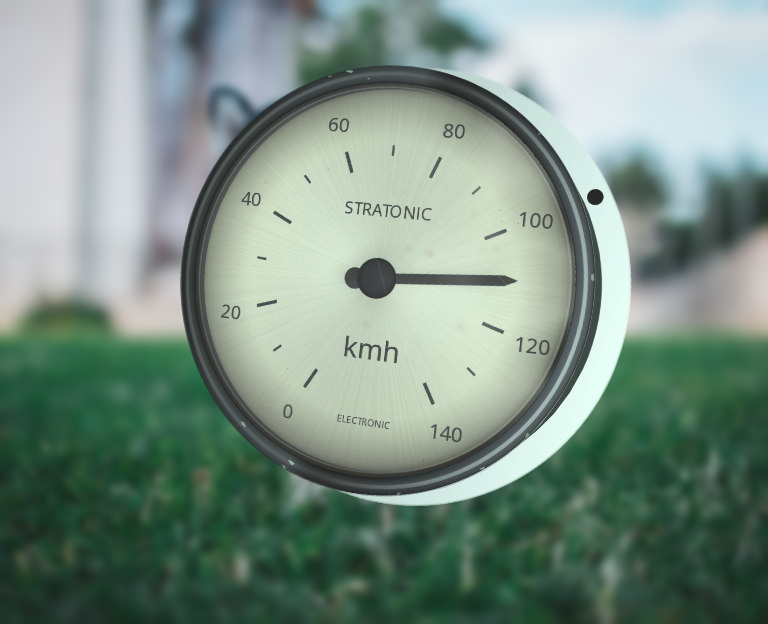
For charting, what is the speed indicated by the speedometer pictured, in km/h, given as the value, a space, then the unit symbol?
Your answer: 110 km/h
